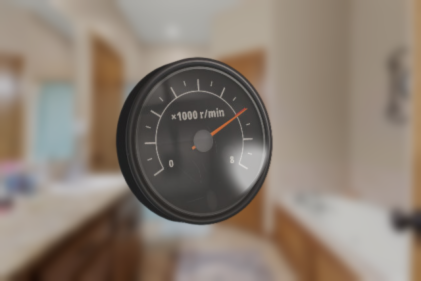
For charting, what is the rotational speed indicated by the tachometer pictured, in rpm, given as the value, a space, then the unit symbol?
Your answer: 6000 rpm
